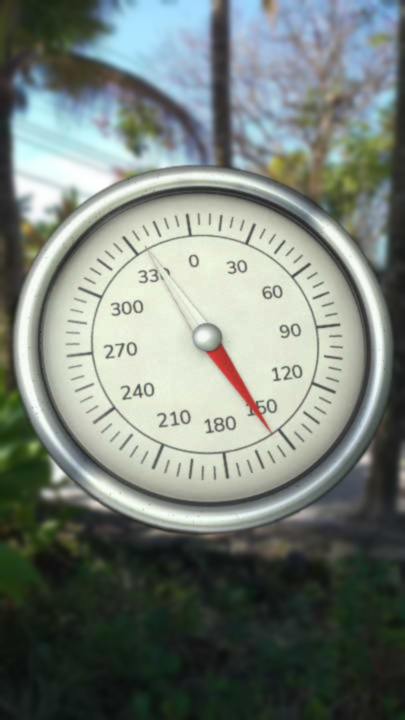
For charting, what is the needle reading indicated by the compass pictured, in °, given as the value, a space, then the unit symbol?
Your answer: 155 °
